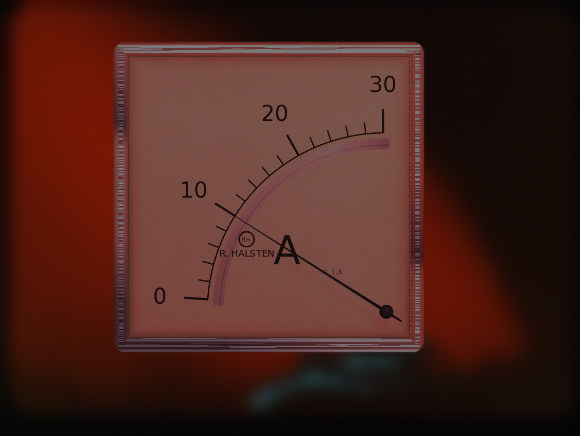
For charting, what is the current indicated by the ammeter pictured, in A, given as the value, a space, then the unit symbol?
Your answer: 10 A
